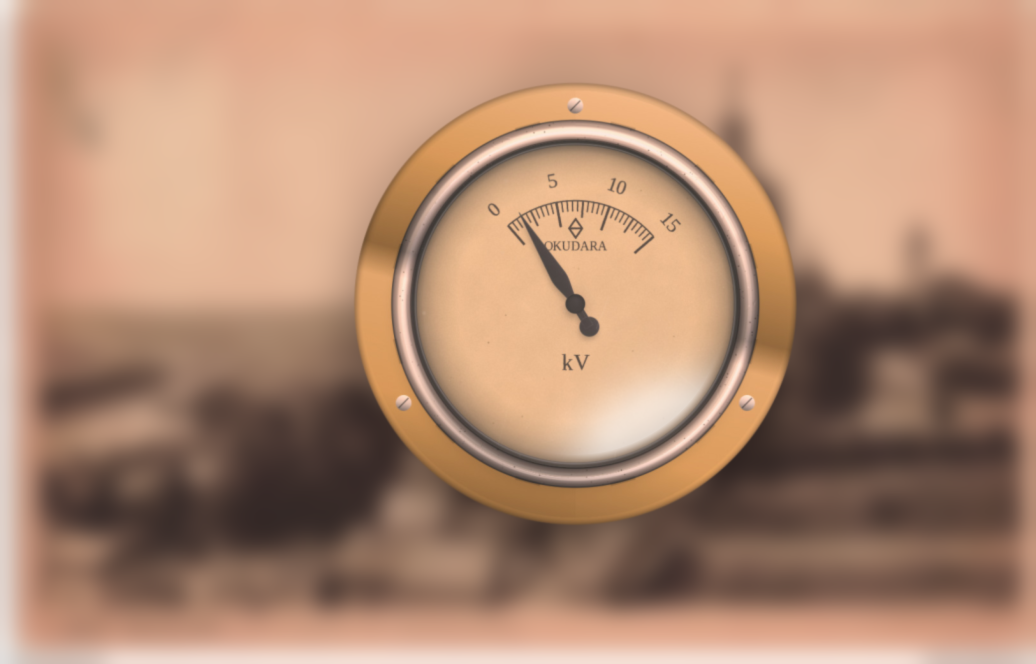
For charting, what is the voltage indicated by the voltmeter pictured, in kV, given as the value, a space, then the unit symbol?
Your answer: 1.5 kV
